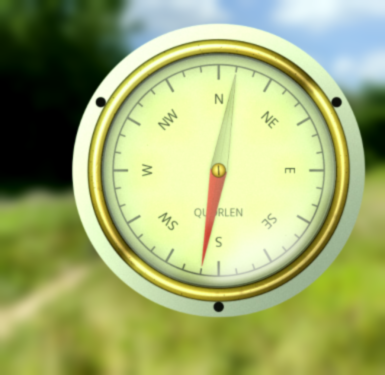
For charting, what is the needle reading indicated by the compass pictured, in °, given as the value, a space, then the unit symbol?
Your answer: 190 °
